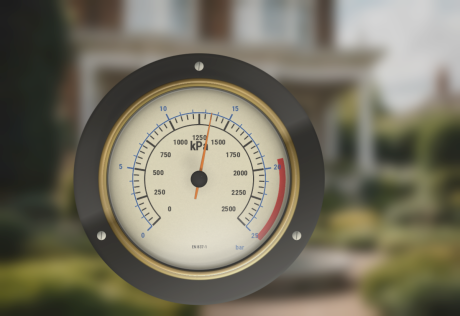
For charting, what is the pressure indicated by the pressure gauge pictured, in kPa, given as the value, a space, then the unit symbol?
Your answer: 1350 kPa
